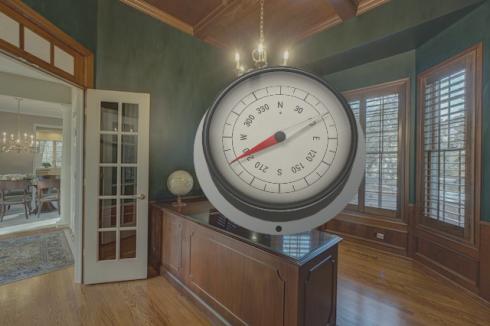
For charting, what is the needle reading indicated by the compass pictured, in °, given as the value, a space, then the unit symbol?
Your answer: 240 °
